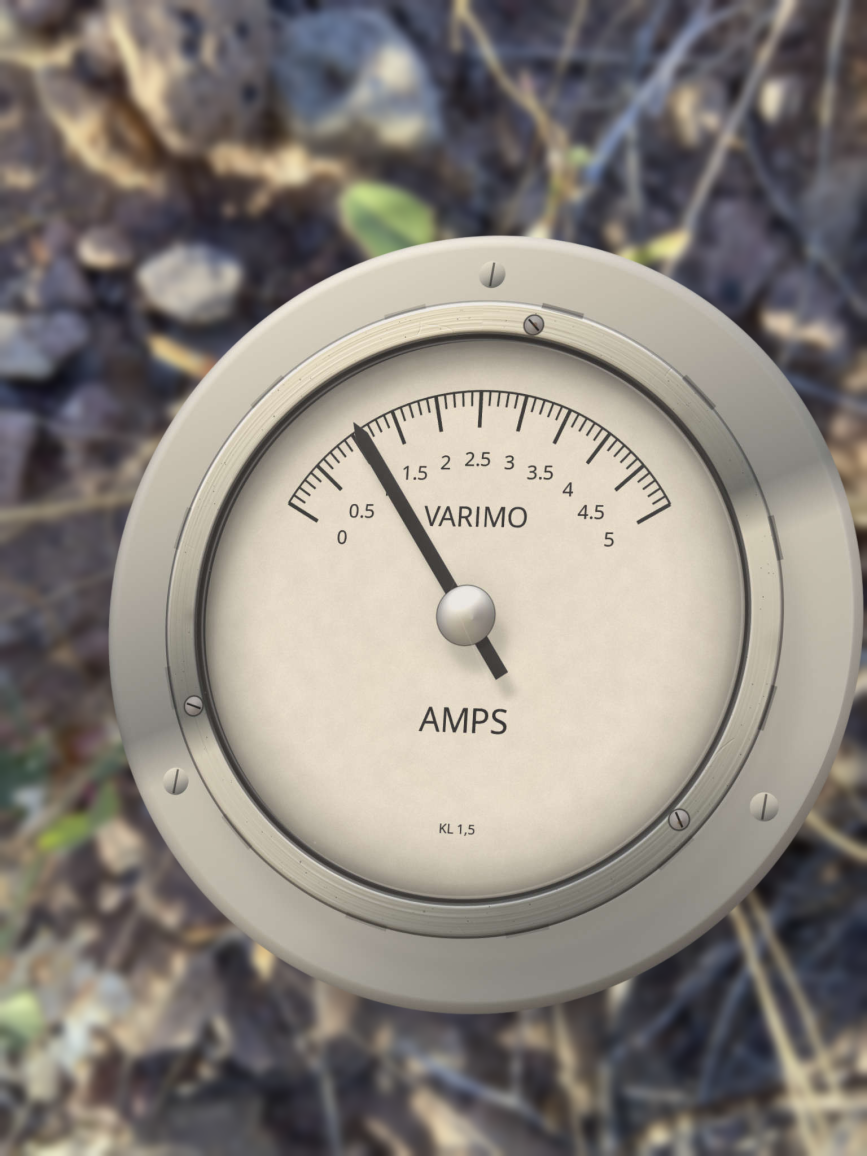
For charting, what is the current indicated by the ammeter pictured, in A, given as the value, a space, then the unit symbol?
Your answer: 1.1 A
